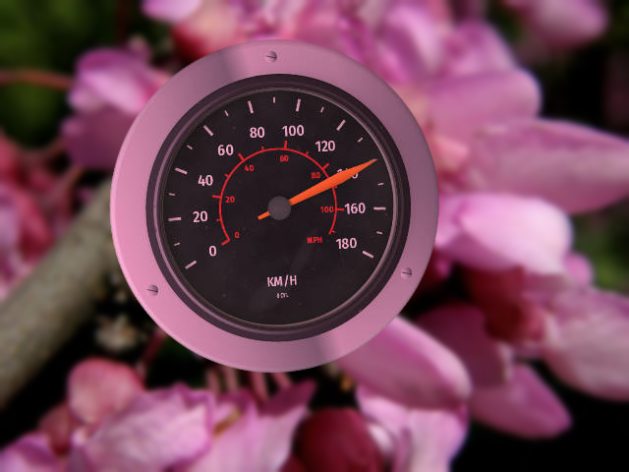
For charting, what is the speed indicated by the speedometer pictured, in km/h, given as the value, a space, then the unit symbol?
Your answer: 140 km/h
